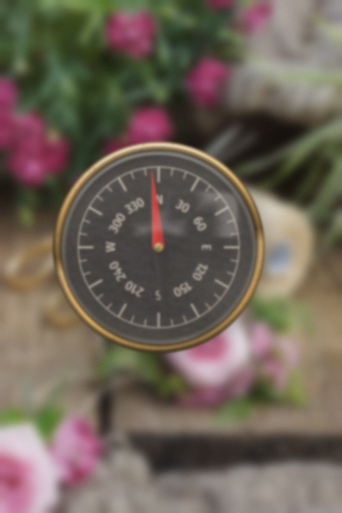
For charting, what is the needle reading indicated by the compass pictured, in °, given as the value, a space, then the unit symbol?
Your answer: 355 °
